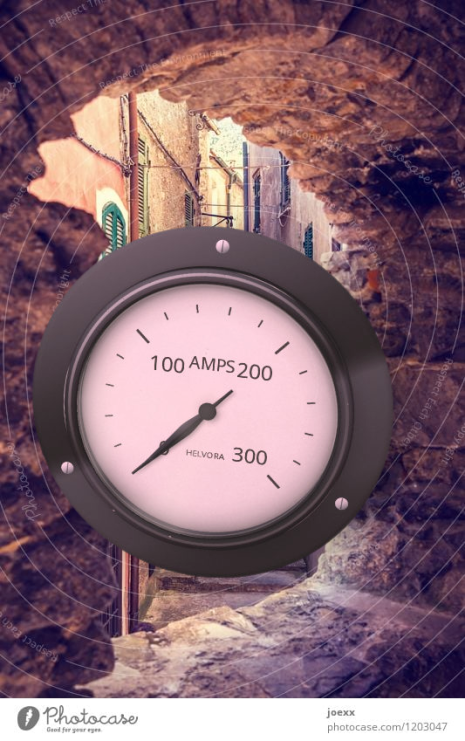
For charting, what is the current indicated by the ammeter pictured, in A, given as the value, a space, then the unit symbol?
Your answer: 0 A
